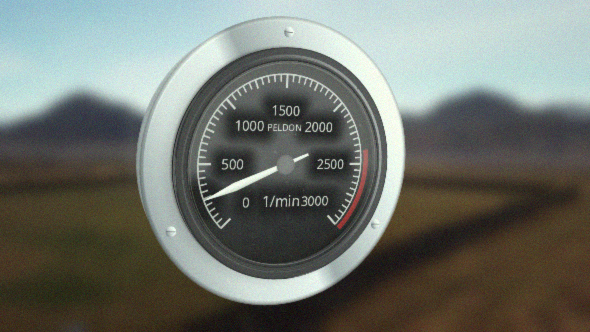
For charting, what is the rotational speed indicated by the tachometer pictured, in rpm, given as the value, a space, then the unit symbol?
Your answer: 250 rpm
